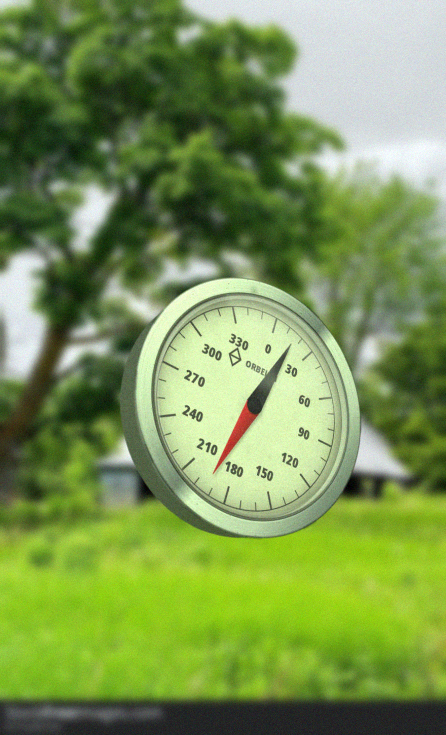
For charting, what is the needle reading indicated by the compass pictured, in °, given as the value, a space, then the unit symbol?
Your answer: 195 °
